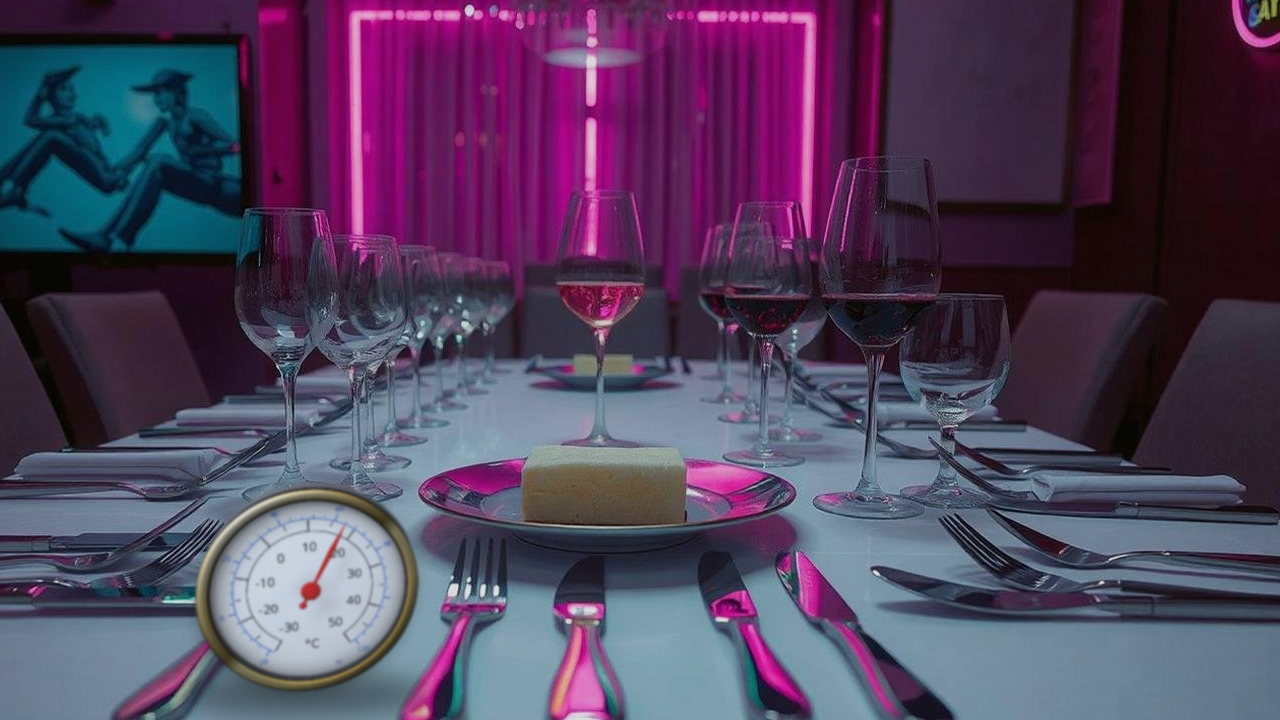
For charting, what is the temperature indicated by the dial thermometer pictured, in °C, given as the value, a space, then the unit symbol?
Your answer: 17.5 °C
